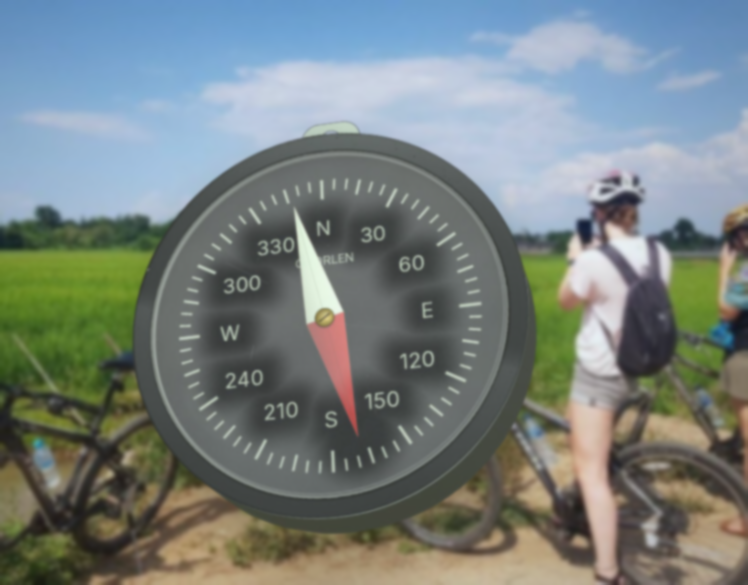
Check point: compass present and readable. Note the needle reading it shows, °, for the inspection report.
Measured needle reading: 167.5 °
